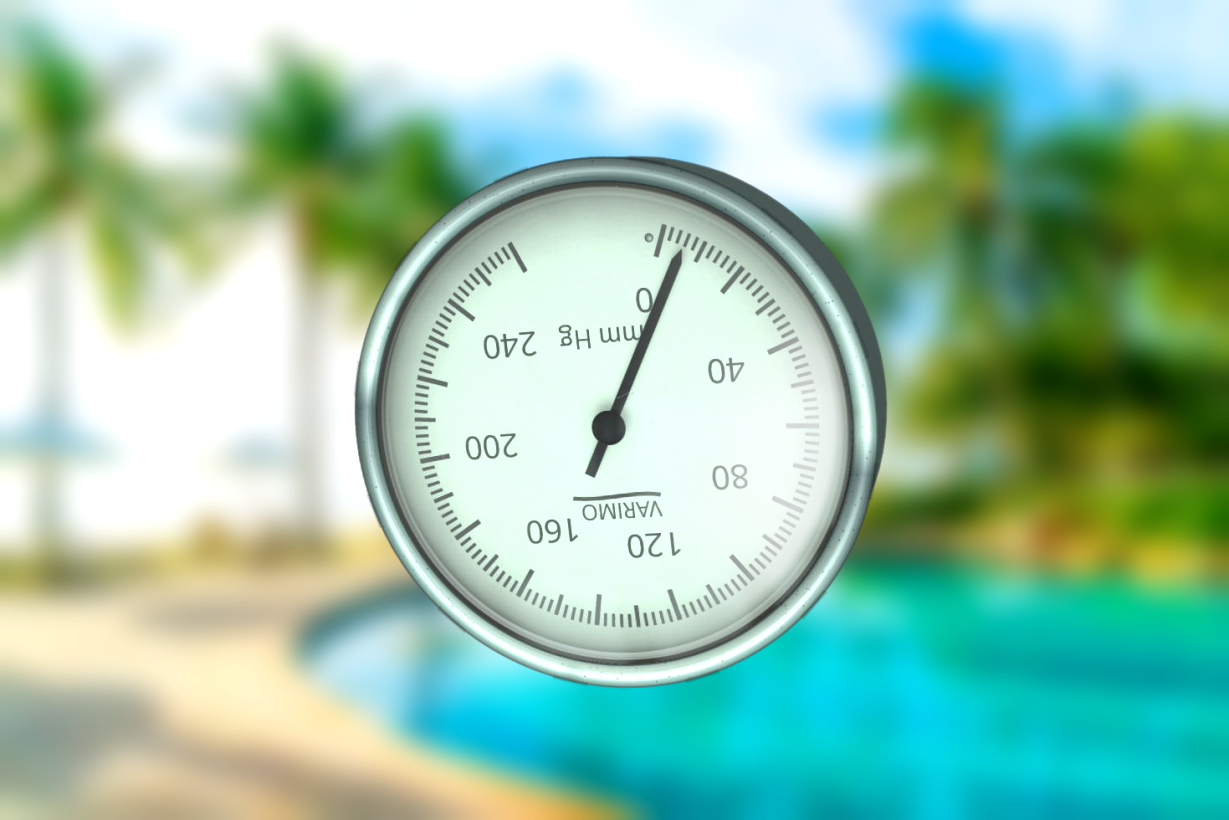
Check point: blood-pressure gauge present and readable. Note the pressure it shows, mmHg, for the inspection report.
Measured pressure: 6 mmHg
